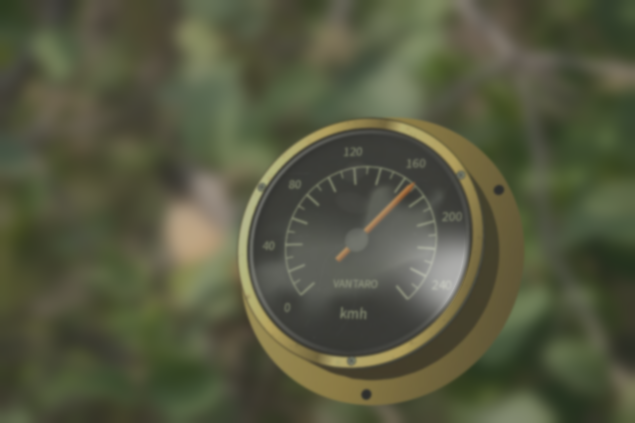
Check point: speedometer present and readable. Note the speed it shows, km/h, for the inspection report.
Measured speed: 170 km/h
